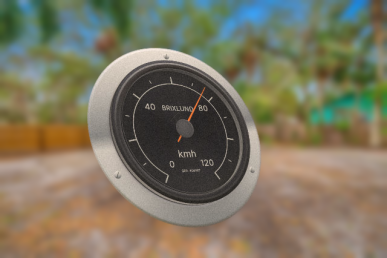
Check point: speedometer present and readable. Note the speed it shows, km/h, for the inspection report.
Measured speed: 75 km/h
